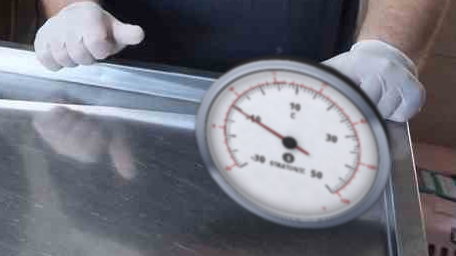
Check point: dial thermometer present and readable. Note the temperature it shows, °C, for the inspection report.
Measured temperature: -10 °C
